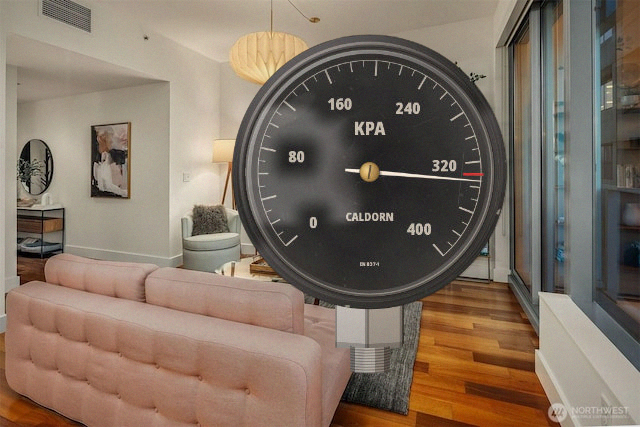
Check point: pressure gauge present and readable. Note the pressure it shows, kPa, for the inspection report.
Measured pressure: 335 kPa
